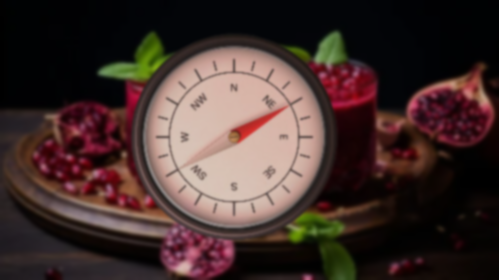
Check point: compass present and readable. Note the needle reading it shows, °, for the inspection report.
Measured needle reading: 60 °
